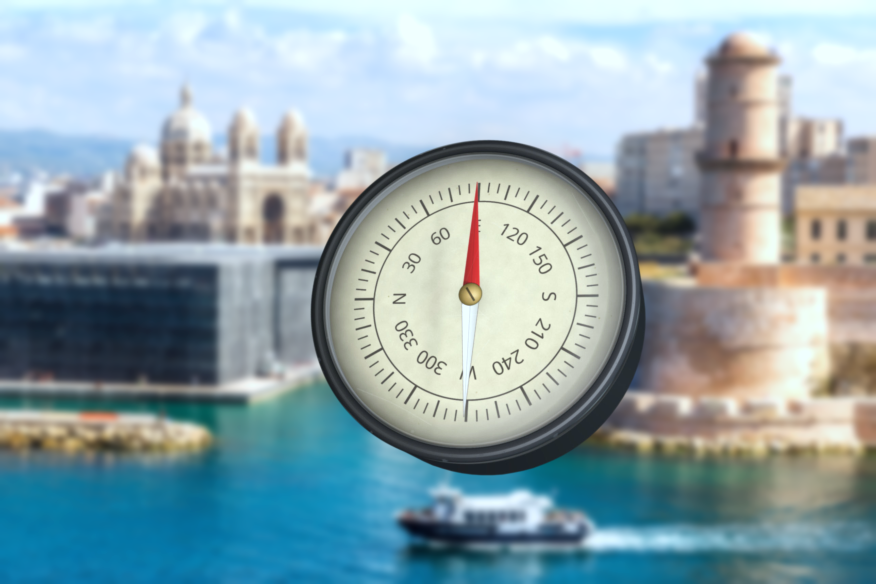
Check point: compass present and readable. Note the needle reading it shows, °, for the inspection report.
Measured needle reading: 90 °
